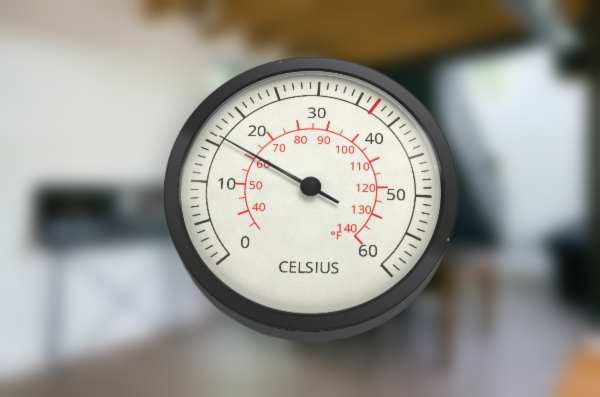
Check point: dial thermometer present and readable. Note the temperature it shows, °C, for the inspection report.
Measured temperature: 16 °C
